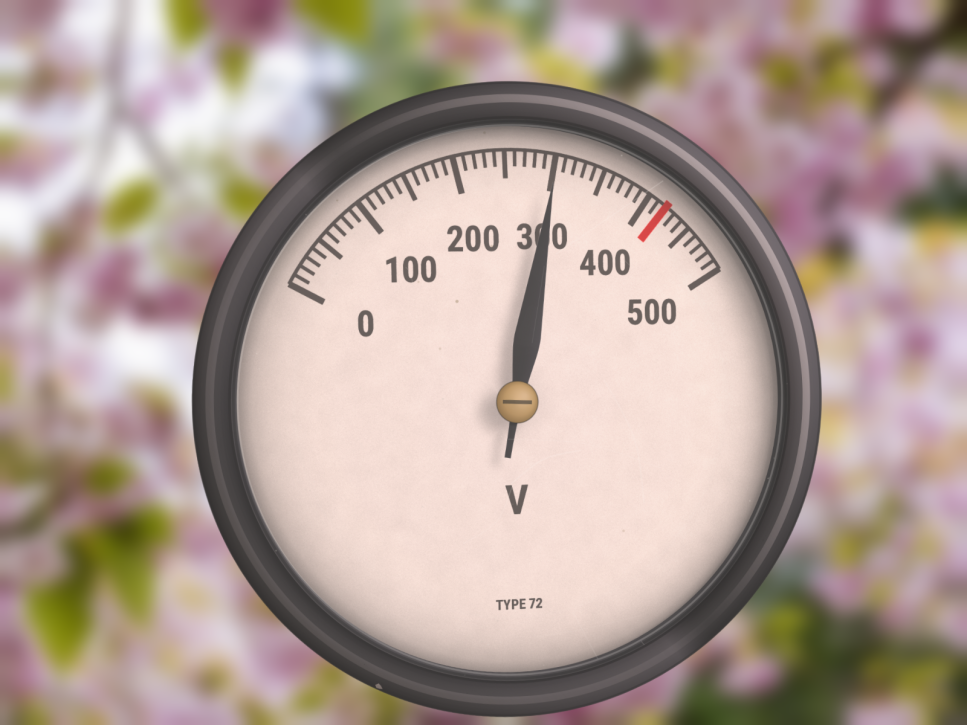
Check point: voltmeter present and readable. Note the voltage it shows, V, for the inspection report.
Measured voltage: 300 V
